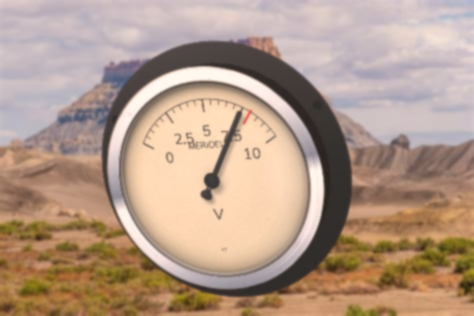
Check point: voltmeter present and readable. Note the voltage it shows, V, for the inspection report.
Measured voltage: 7.5 V
